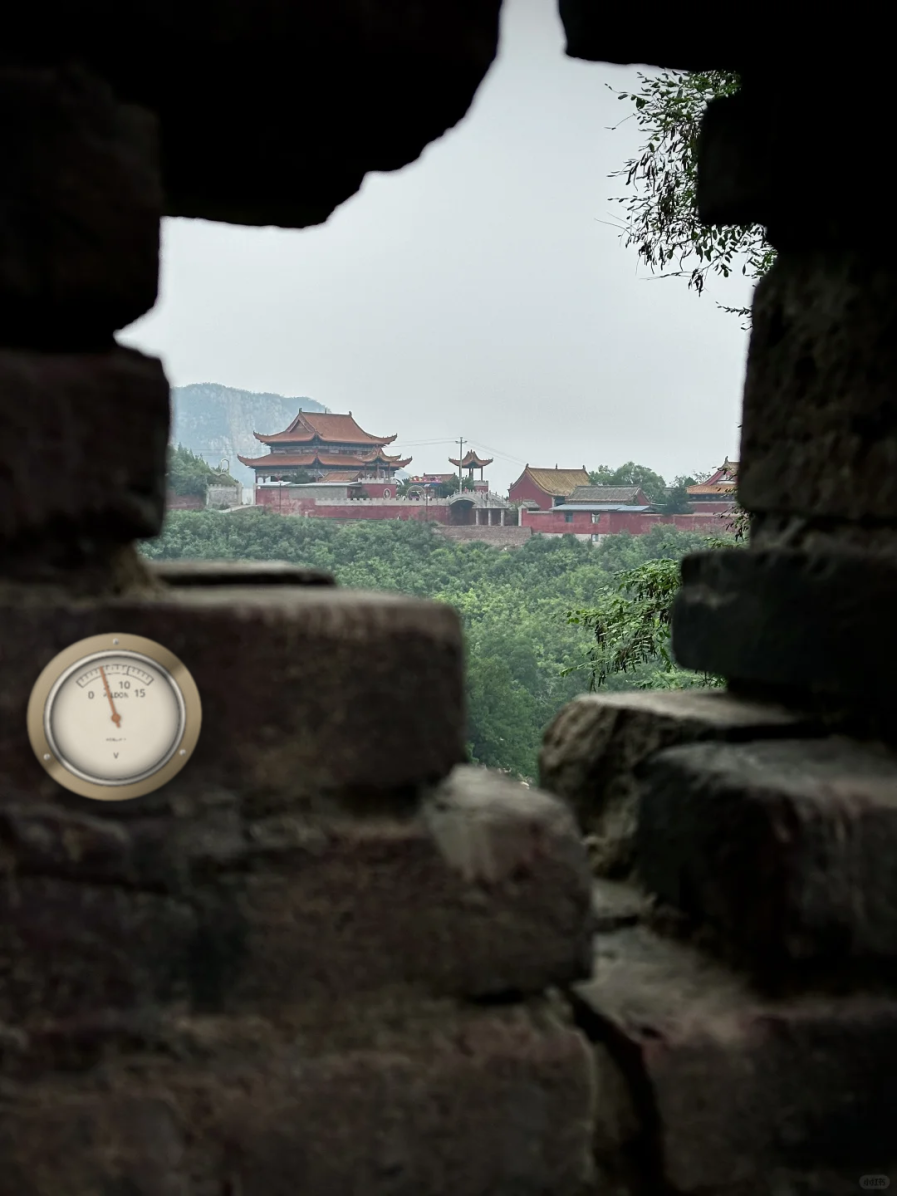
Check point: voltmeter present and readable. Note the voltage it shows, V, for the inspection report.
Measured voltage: 5 V
